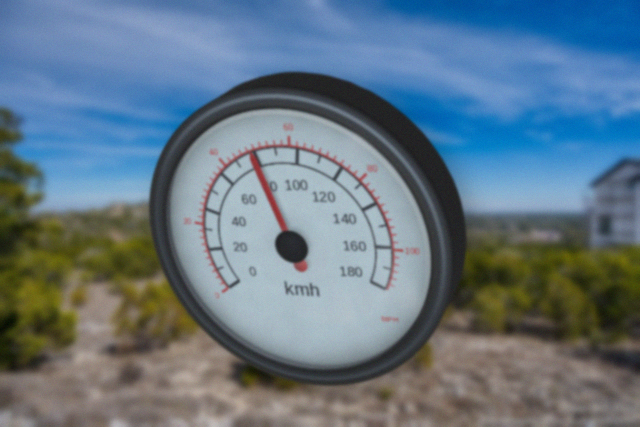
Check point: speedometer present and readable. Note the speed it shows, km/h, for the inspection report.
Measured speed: 80 km/h
